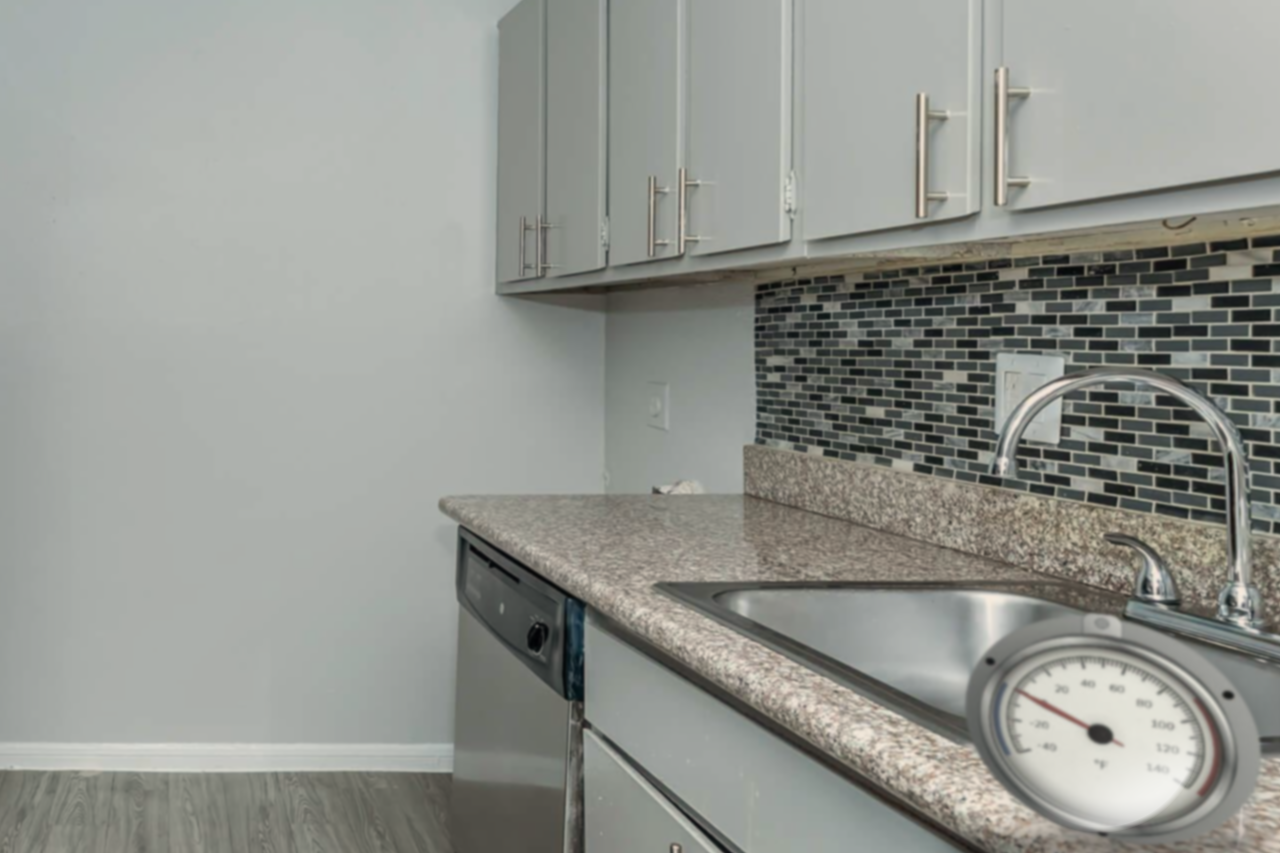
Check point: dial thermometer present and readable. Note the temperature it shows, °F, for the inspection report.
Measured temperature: 0 °F
